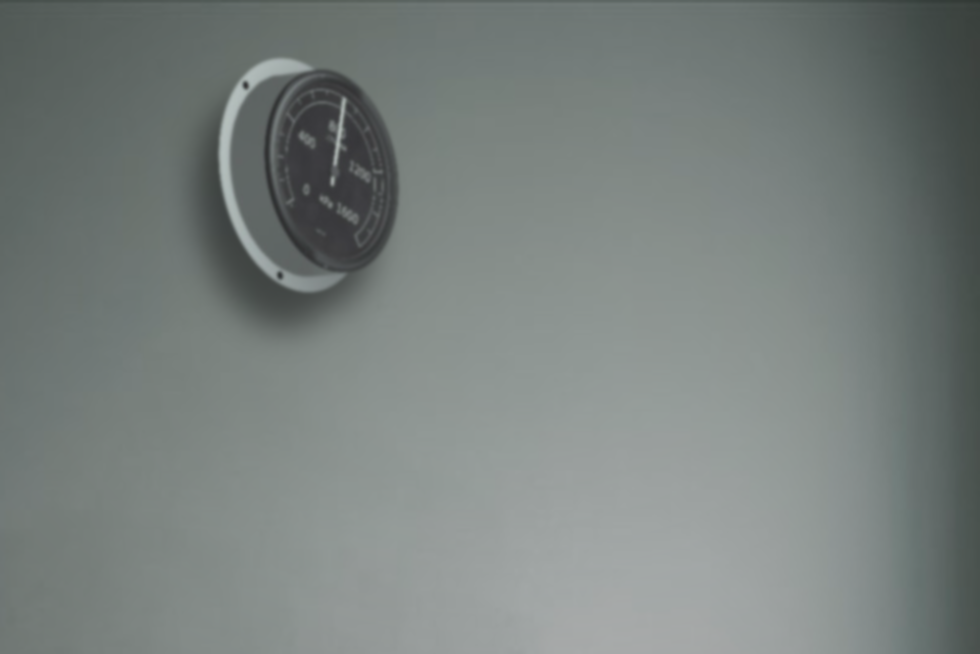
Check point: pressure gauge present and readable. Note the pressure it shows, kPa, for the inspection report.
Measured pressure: 800 kPa
